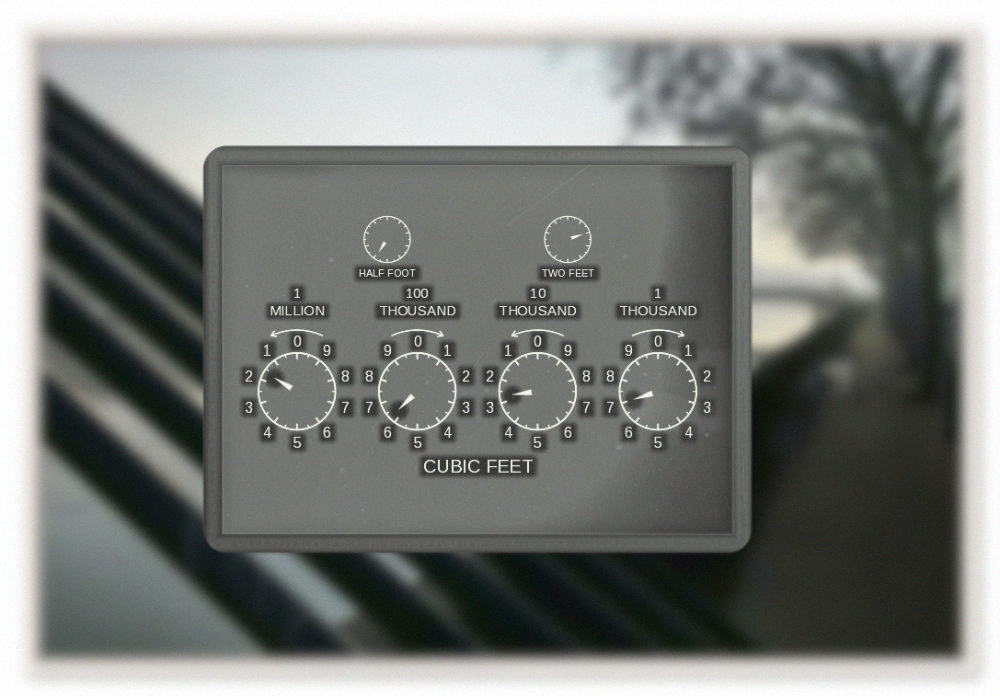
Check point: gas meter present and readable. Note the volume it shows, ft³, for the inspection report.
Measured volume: 162700 ft³
